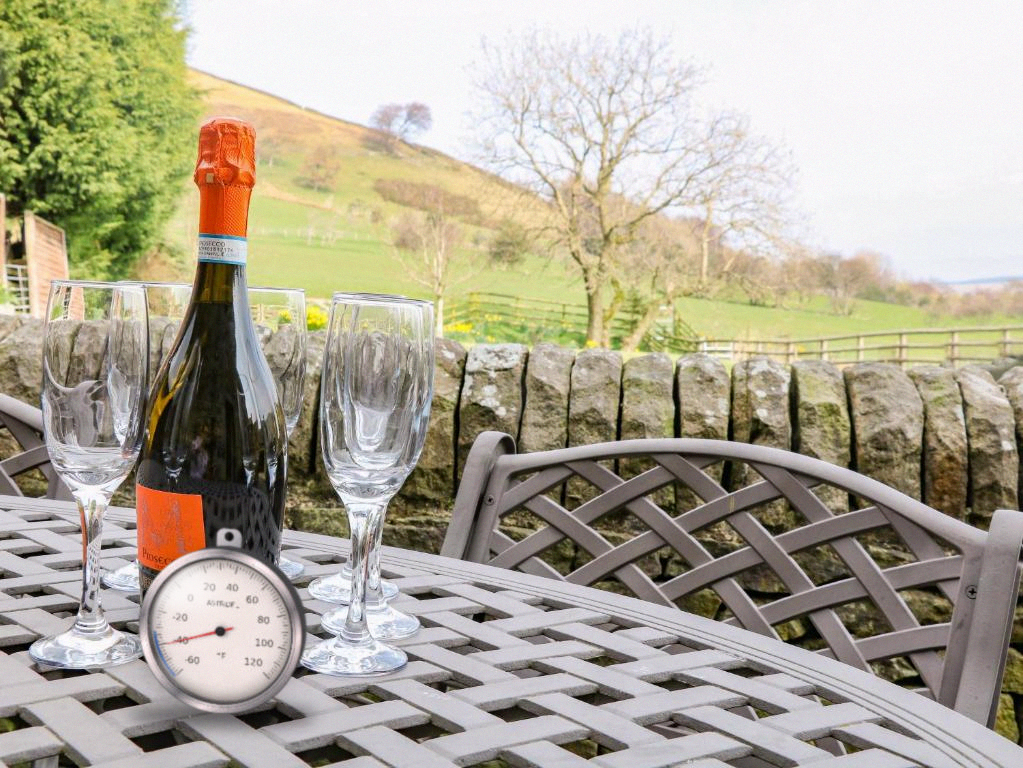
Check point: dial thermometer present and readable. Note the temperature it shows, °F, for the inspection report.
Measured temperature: -40 °F
